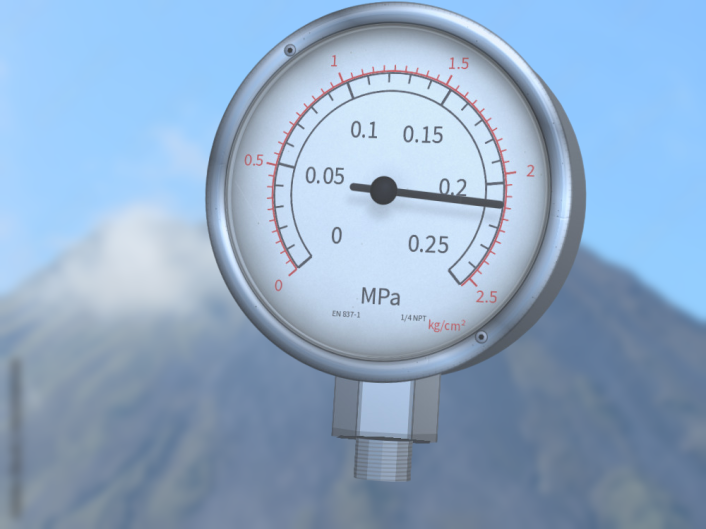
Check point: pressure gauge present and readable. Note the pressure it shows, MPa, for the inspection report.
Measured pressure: 0.21 MPa
